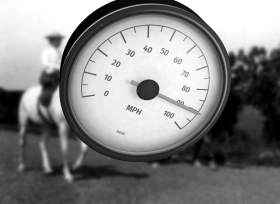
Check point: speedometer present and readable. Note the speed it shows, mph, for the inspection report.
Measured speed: 90 mph
